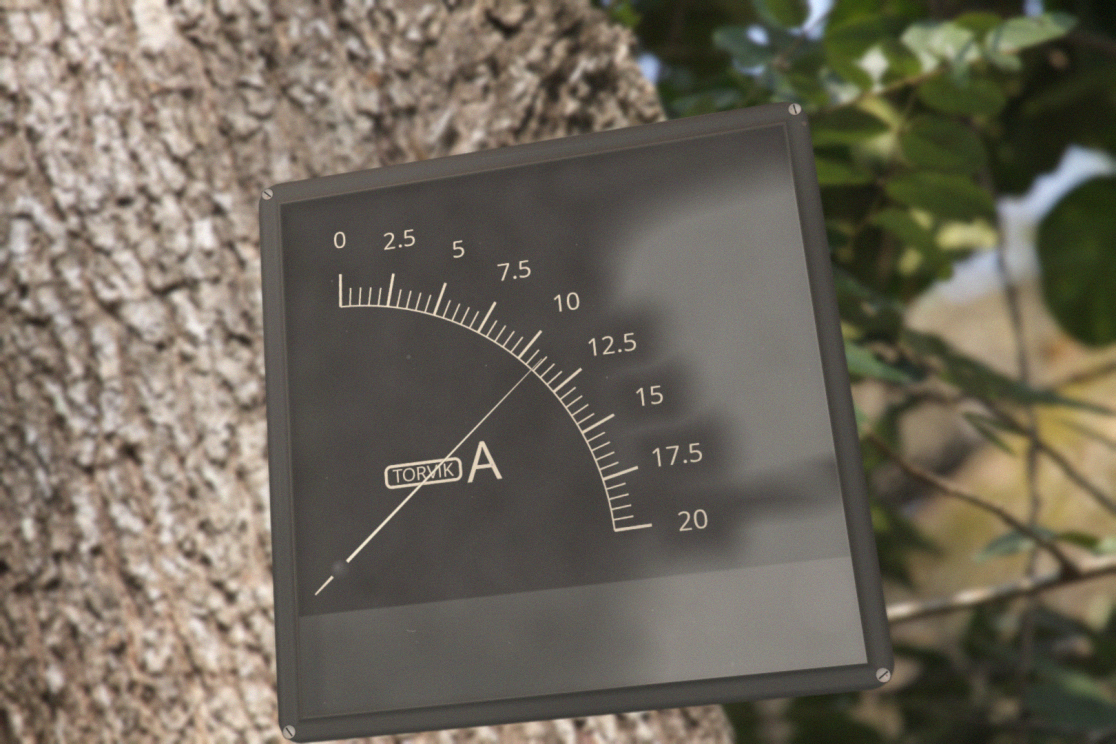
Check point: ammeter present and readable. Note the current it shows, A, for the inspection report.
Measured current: 11 A
